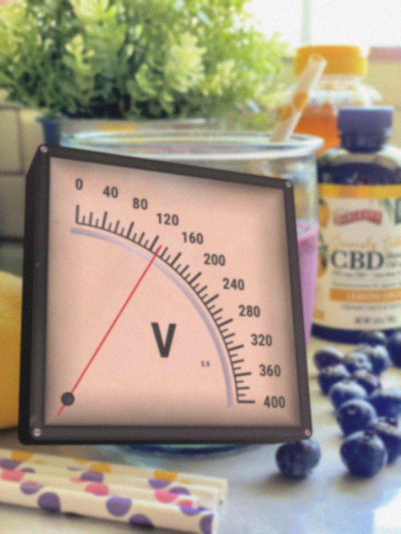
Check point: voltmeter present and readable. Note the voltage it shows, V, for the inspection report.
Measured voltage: 130 V
